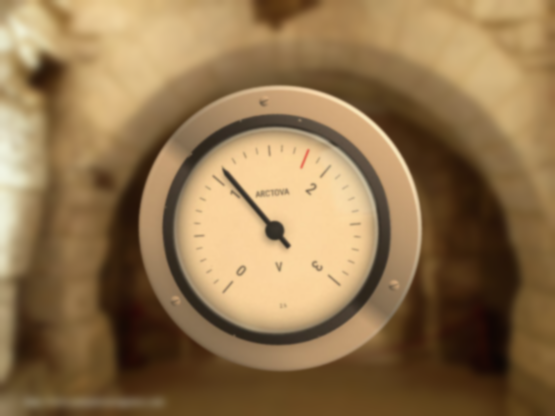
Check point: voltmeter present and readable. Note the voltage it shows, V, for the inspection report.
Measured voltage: 1.1 V
